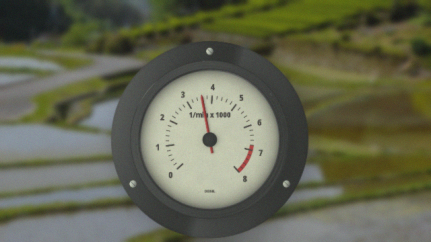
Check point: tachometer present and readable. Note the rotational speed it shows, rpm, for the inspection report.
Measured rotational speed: 3600 rpm
